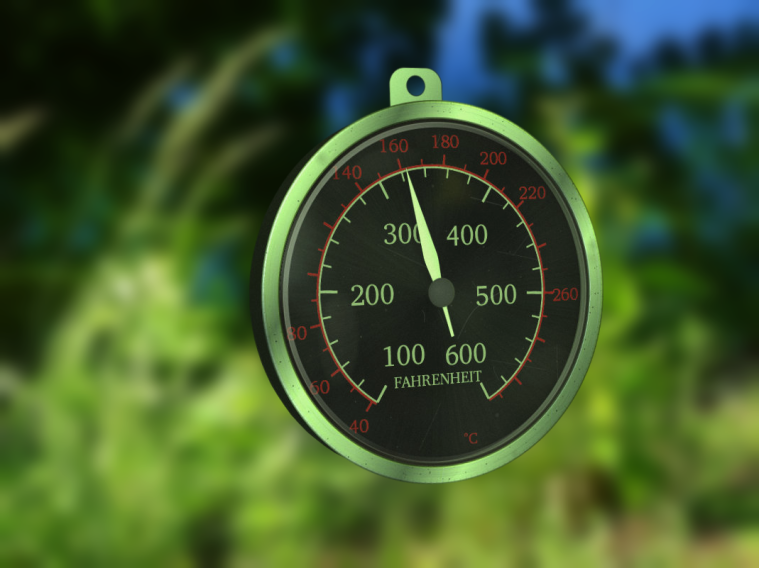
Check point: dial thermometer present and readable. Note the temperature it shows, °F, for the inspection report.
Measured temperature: 320 °F
